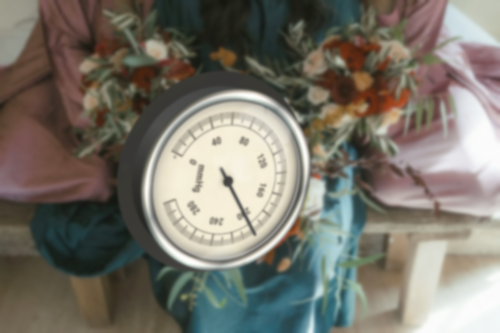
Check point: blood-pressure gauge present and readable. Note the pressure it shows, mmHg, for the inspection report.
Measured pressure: 200 mmHg
